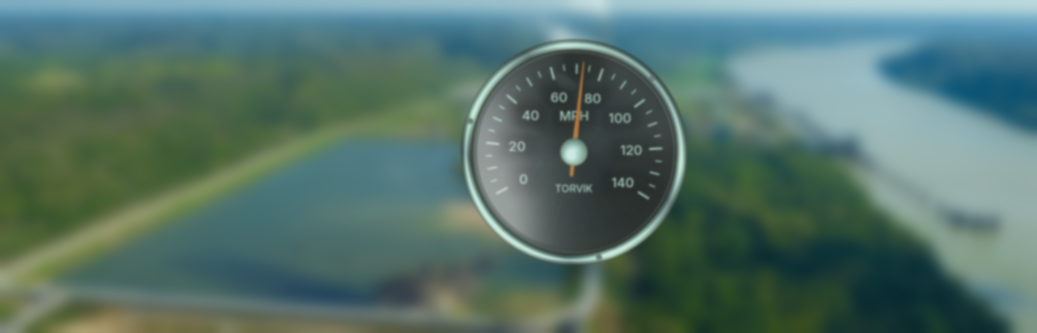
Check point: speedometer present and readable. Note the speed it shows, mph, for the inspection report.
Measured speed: 72.5 mph
